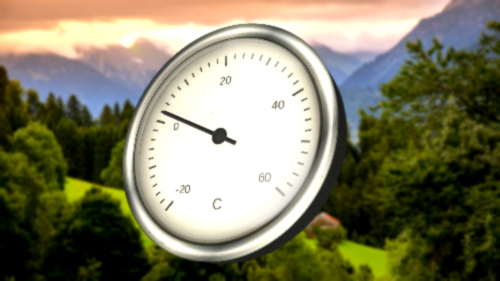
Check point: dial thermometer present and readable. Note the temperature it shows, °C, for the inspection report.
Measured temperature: 2 °C
